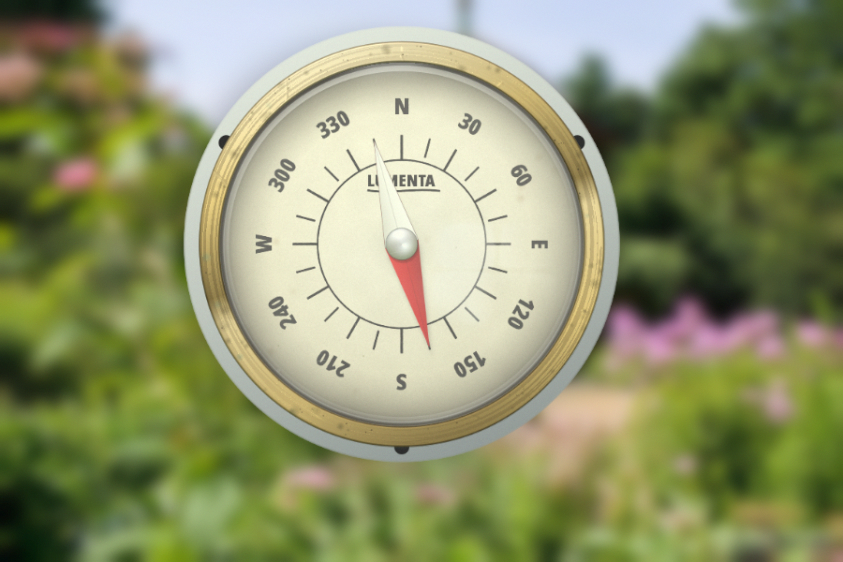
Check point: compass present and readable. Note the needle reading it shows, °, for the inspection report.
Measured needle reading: 165 °
